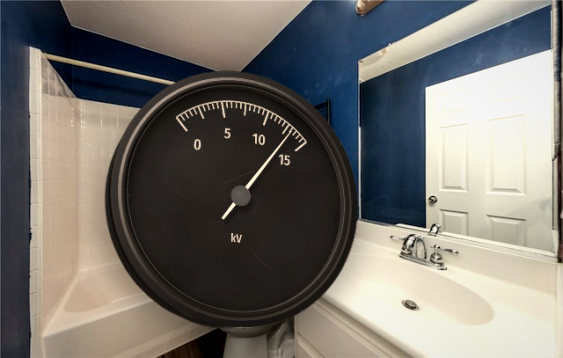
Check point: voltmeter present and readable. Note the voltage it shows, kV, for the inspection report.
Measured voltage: 13 kV
